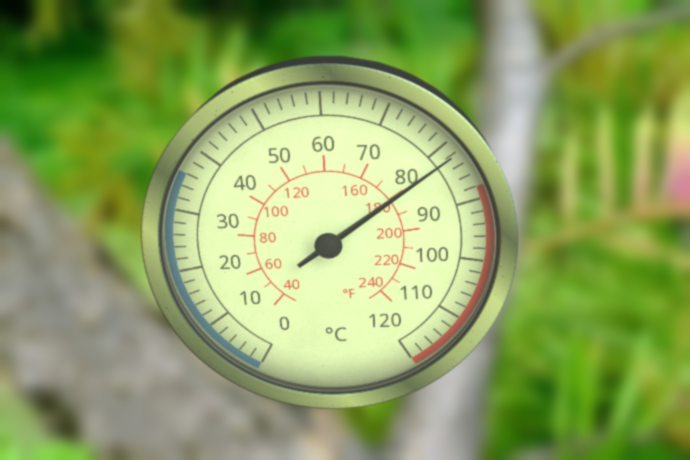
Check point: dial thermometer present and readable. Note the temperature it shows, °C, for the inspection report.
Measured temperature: 82 °C
